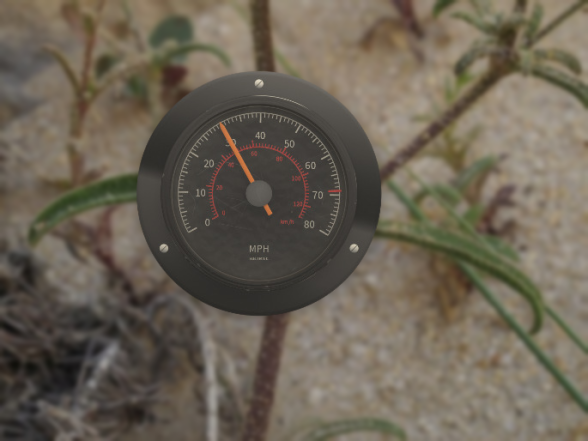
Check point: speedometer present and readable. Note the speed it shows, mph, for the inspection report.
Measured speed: 30 mph
